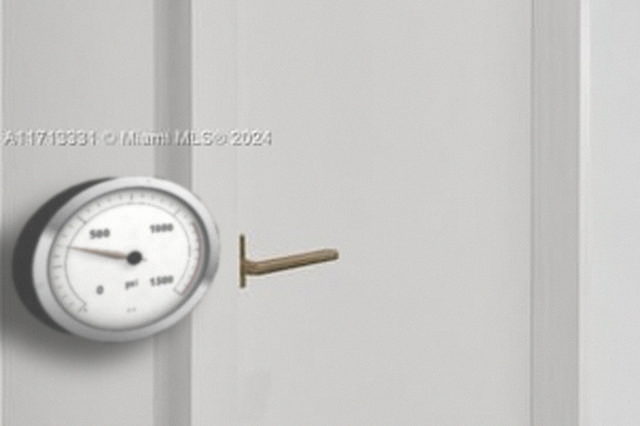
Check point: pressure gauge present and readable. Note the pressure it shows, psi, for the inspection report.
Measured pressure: 350 psi
